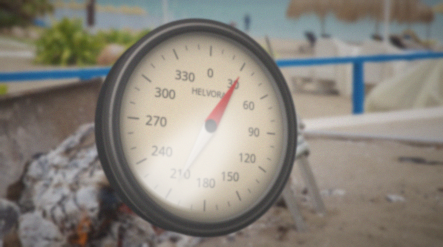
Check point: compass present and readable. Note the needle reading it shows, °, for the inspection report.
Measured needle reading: 30 °
